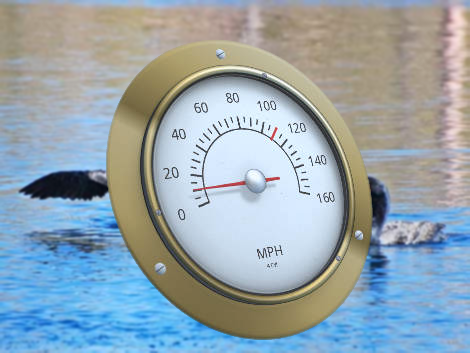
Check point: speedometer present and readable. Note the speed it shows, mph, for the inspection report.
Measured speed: 10 mph
